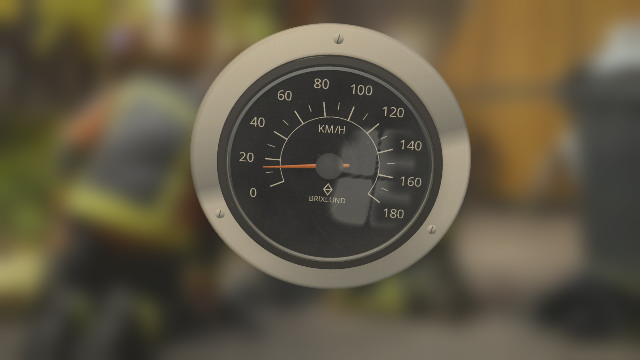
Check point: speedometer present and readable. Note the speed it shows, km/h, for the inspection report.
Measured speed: 15 km/h
